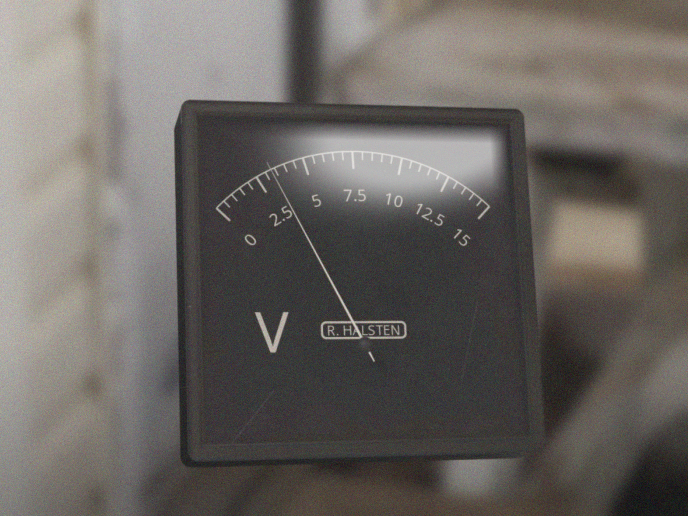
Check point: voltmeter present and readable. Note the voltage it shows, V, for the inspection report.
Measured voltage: 3.25 V
